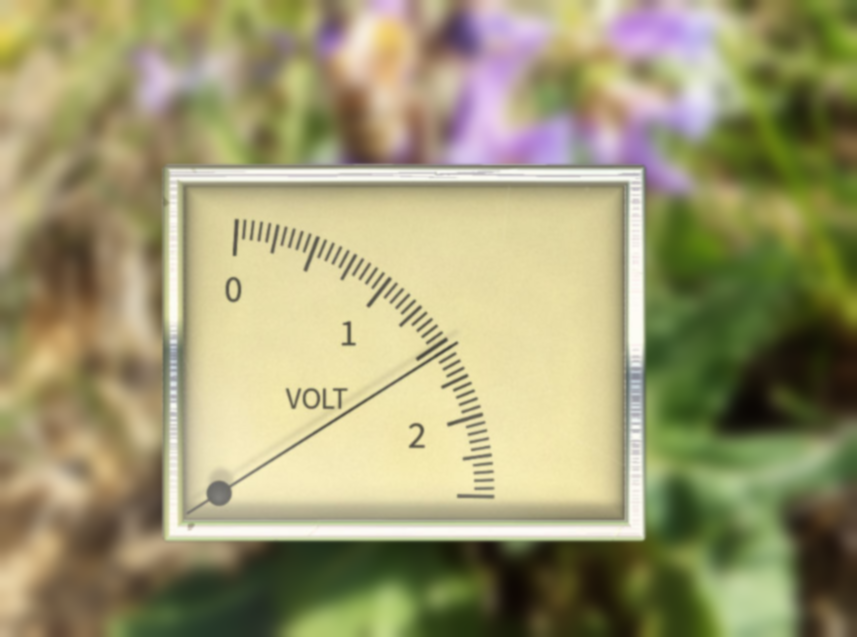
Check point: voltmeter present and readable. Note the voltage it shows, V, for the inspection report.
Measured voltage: 1.55 V
